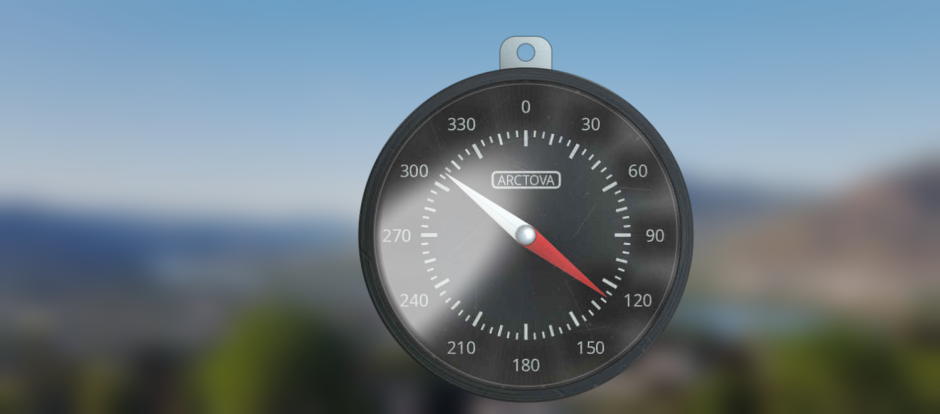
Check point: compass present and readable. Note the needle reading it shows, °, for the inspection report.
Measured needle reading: 127.5 °
